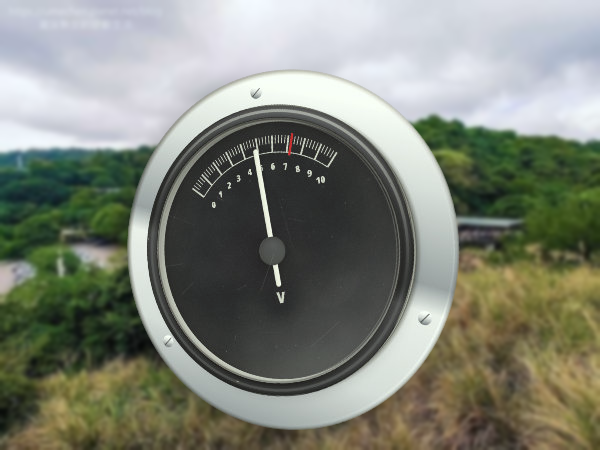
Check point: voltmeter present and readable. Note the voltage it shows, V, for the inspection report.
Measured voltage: 5 V
